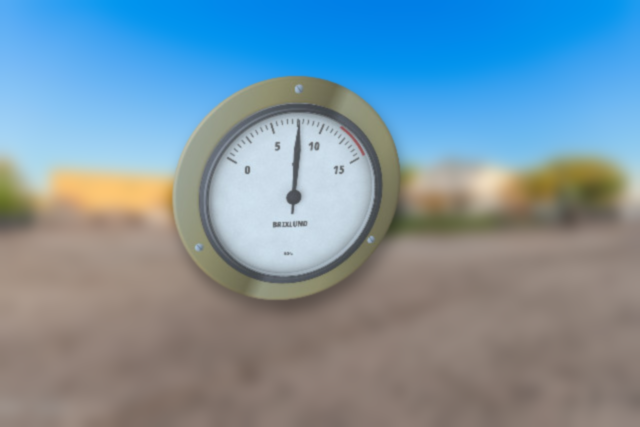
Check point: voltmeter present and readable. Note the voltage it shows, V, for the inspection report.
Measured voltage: 7.5 V
